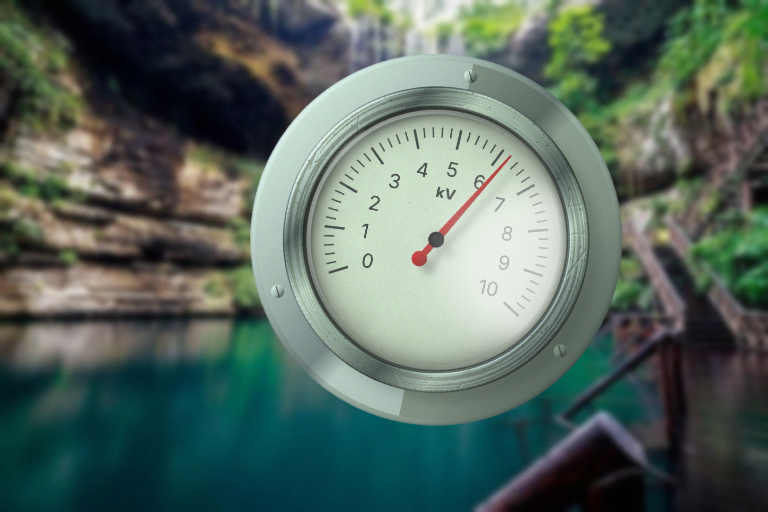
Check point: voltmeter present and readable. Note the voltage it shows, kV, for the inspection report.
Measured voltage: 6.2 kV
